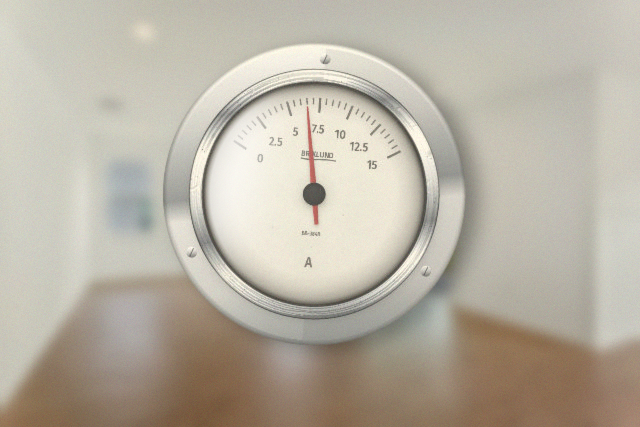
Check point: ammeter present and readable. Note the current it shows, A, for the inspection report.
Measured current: 6.5 A
